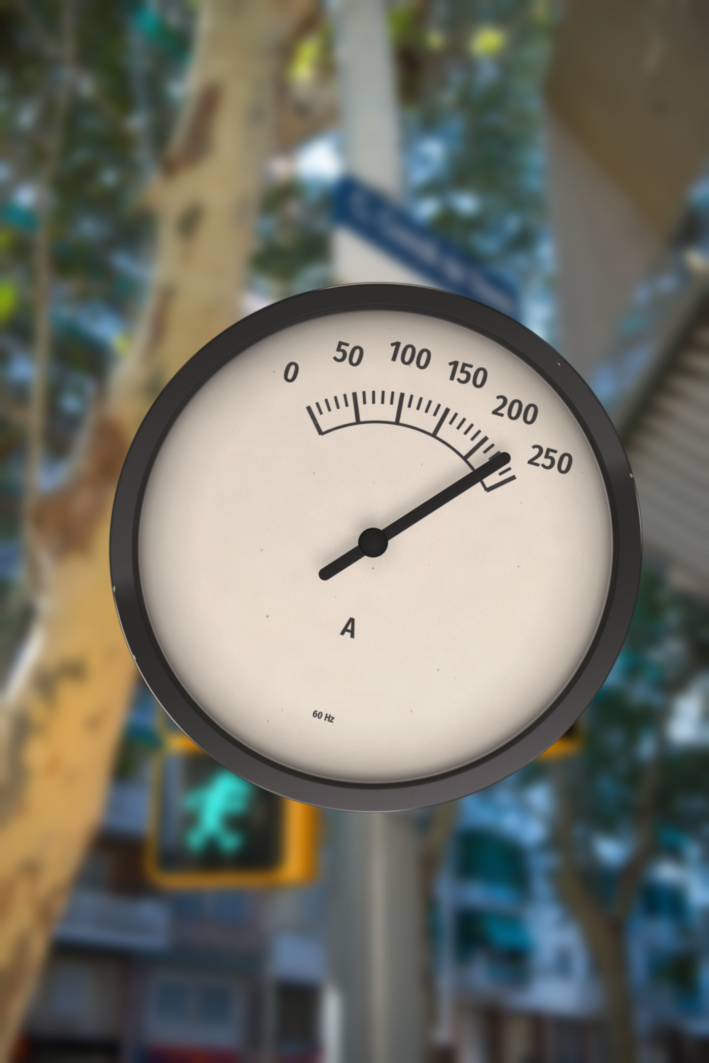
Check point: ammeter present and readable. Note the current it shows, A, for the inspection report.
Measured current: 230 A
